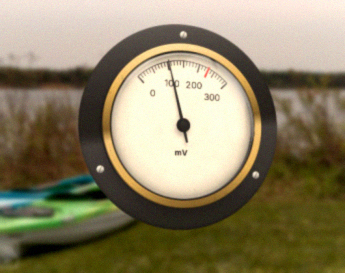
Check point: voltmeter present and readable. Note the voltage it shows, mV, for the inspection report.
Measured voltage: 100 mV
